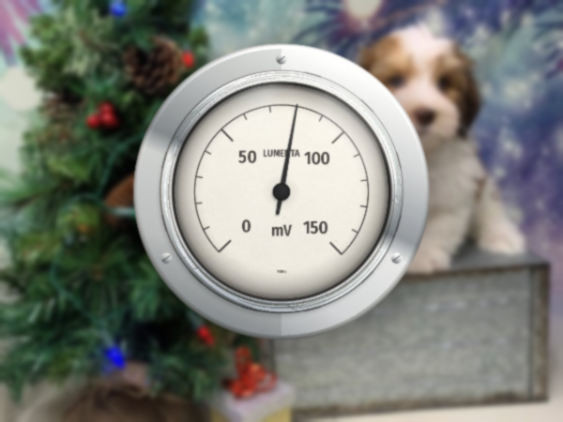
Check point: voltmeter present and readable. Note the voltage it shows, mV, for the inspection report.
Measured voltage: 80 mV
